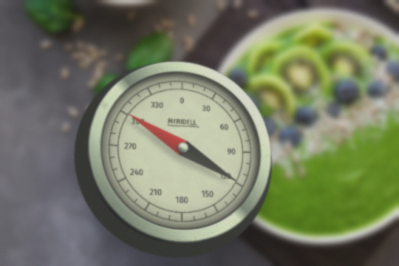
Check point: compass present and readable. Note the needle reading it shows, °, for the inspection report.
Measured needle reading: 300 °
